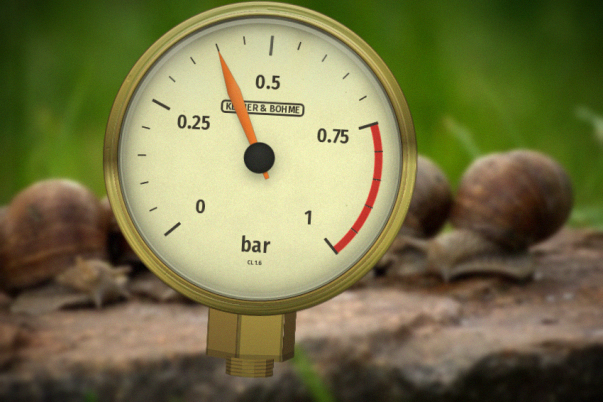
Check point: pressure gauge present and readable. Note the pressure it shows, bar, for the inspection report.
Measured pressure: 0.4 bar
